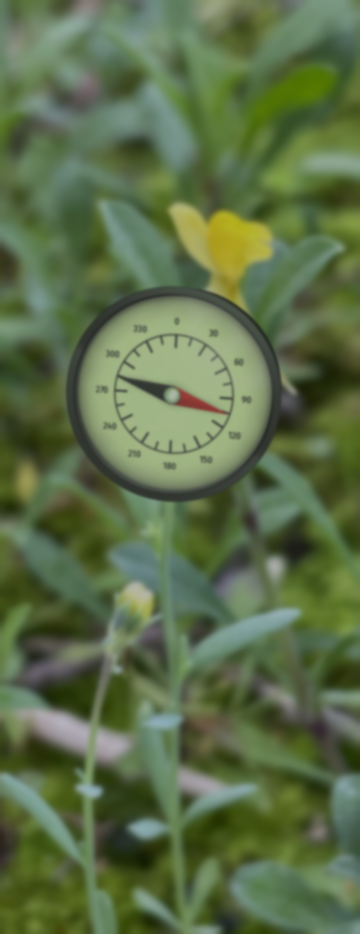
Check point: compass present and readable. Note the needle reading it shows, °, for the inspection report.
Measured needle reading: 105 °
